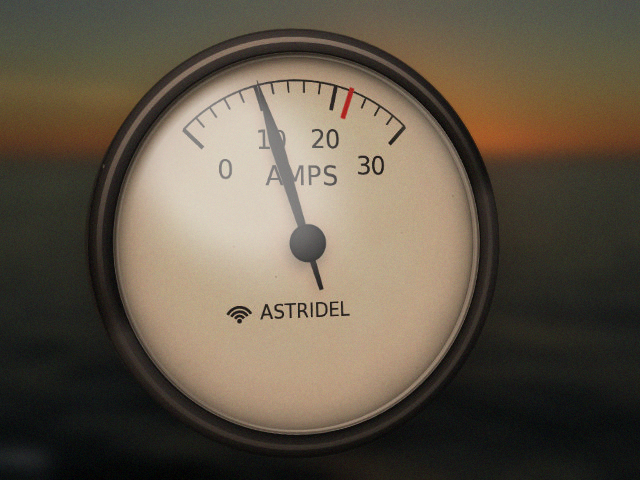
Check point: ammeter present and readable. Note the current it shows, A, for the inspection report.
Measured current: 10 A
